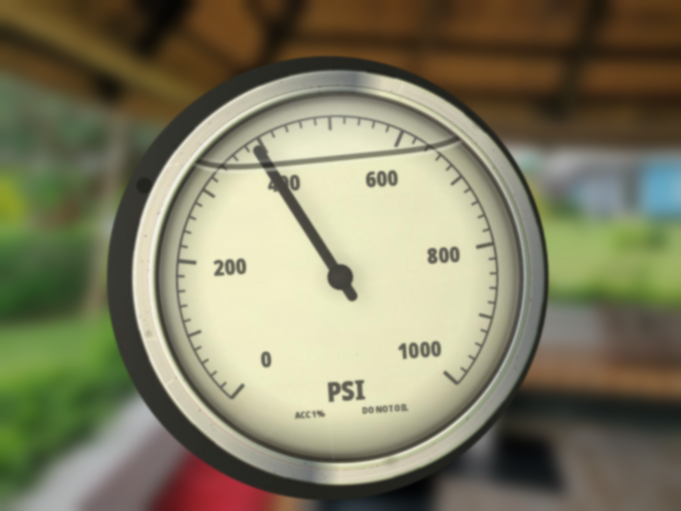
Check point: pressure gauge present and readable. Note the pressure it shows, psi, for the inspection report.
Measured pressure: 390 psi
